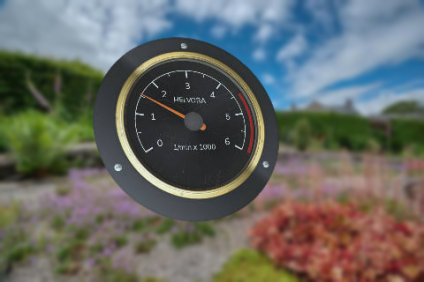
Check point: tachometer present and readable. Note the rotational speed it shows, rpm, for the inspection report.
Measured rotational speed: 1500 rpm
